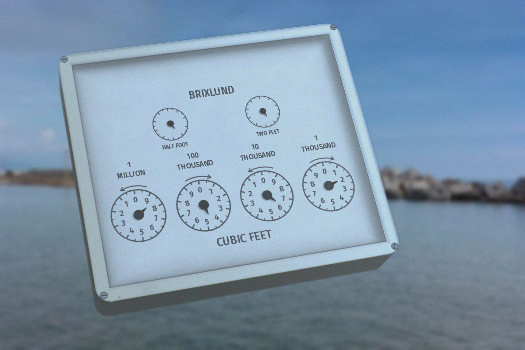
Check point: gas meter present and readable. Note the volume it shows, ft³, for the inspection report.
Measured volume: 846200 ft³
